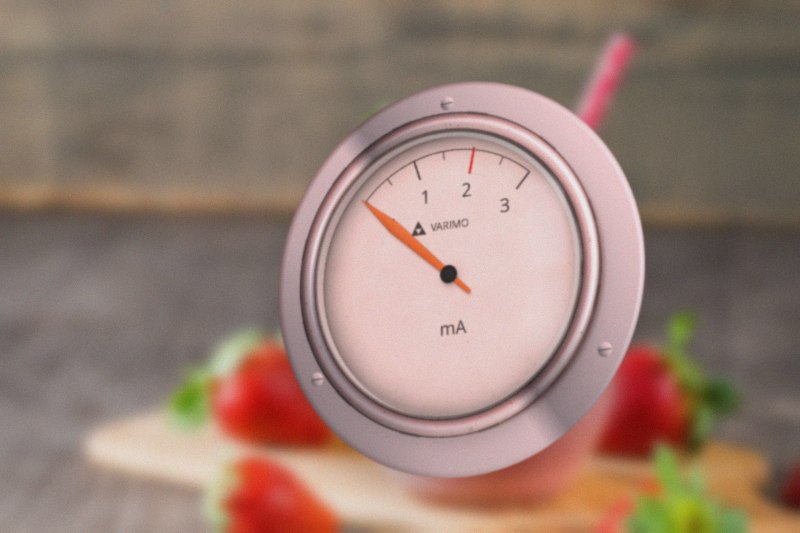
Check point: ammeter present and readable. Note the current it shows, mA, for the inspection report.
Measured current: 0 mA
